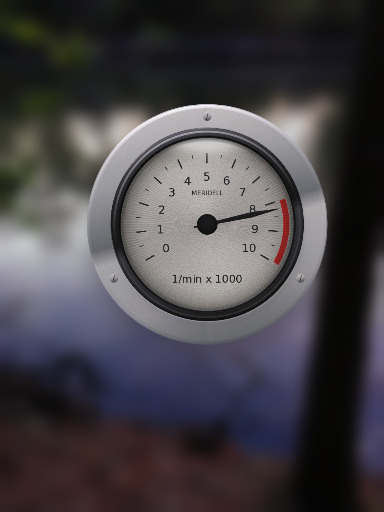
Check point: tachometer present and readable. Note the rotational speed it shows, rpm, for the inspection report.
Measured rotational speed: 8250 rpm
